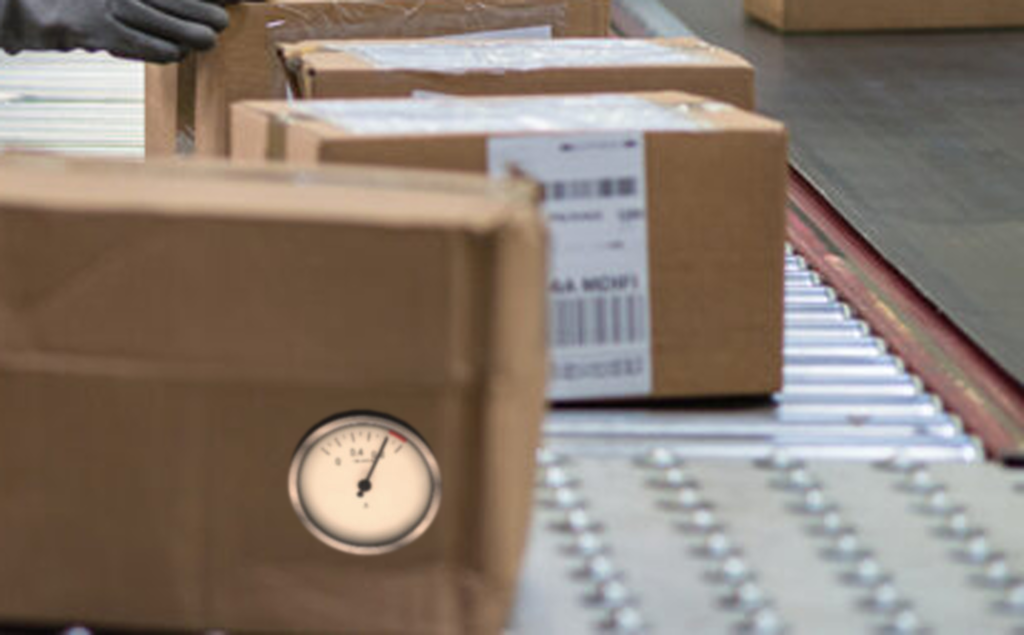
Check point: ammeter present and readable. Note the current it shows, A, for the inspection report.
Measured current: 0.8 A
